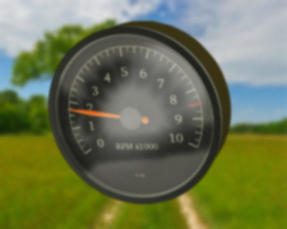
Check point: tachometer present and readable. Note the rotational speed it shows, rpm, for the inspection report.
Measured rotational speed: 1750 rpm
